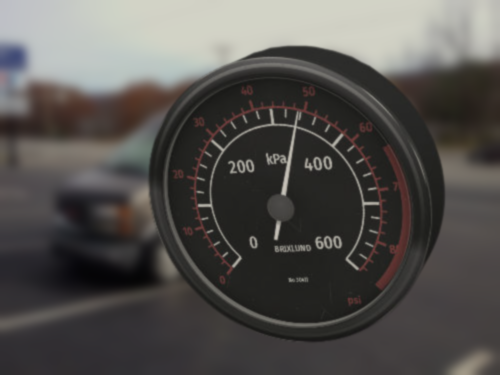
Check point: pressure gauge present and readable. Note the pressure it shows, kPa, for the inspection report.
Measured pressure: 340 kPa
